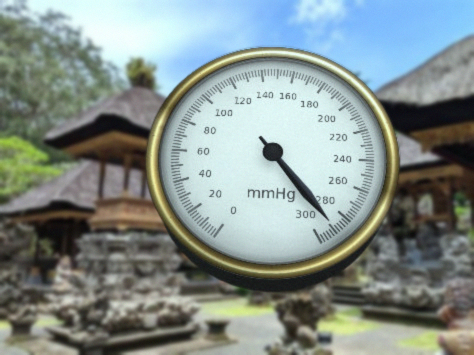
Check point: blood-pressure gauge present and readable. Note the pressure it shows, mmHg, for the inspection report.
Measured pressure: 290 mmHg
